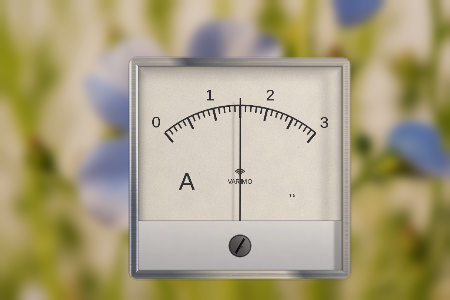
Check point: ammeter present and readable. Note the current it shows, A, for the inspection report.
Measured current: 1.5 A
